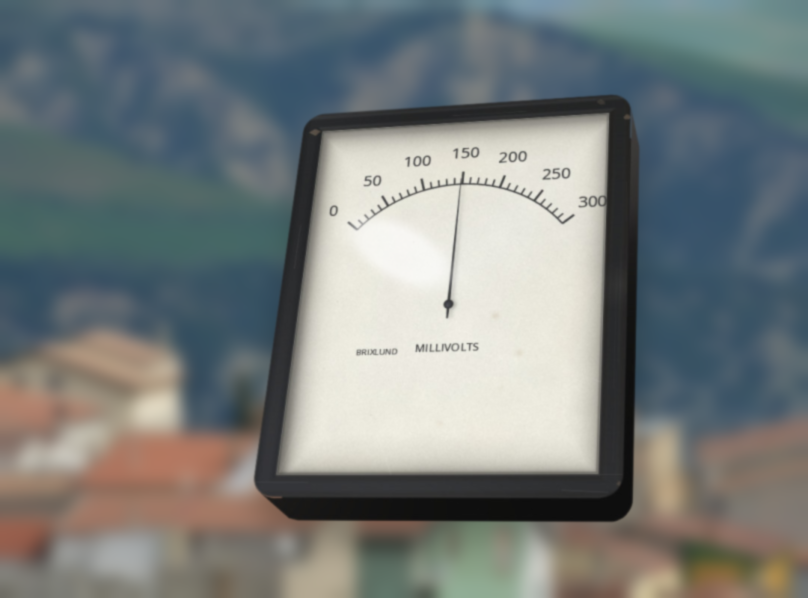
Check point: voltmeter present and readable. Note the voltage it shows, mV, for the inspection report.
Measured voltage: 150 mV
